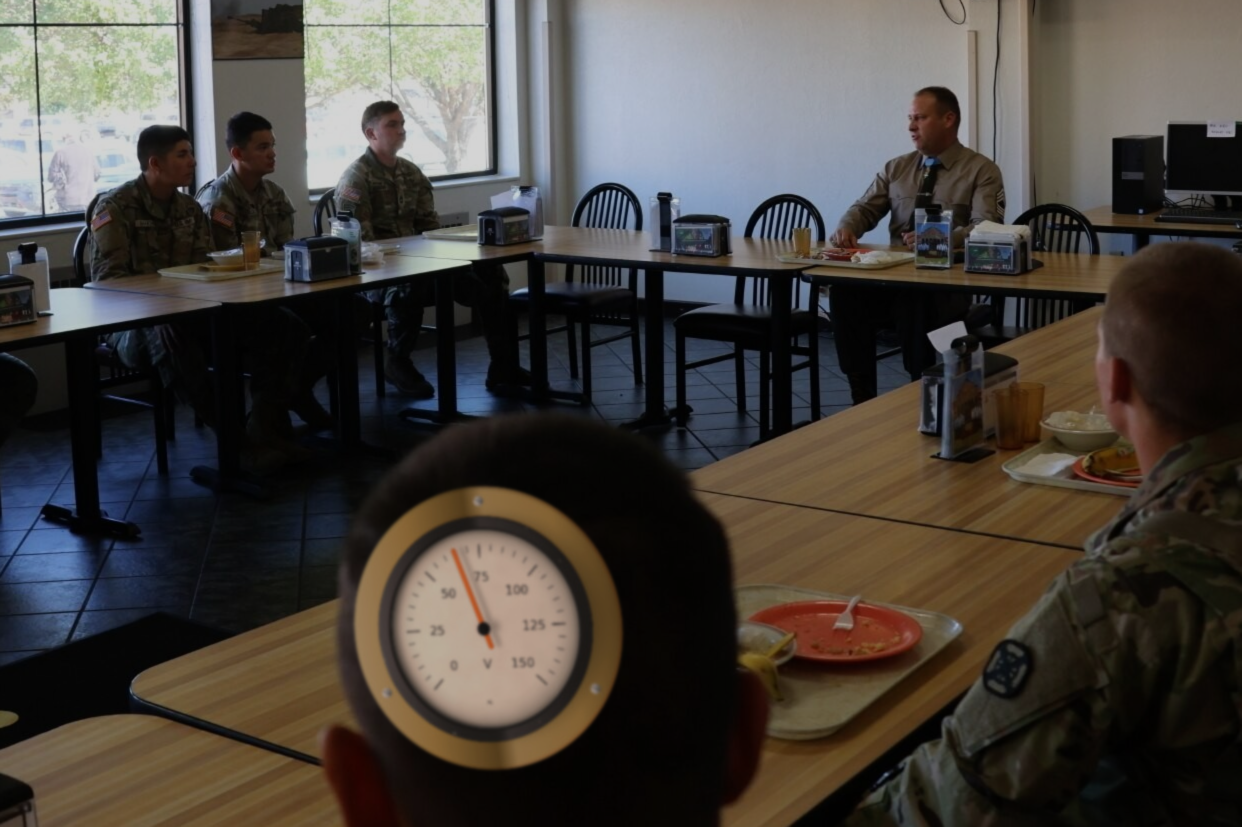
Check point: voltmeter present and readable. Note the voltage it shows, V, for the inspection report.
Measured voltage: 65 V
